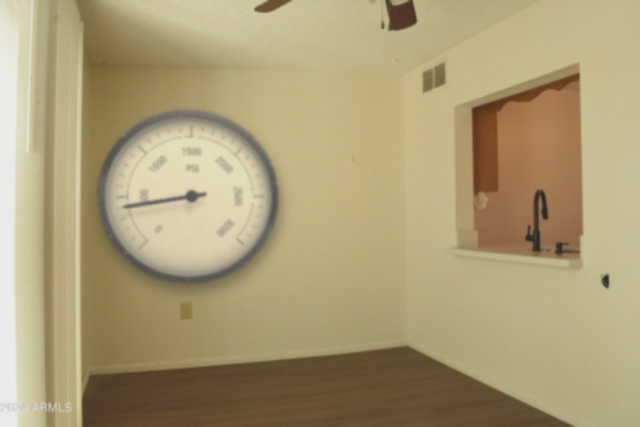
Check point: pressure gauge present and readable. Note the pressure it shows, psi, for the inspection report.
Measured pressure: 400 psi
